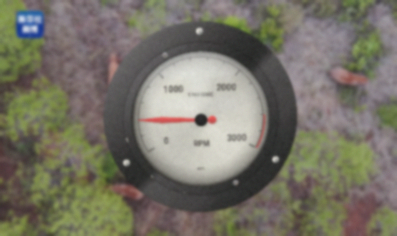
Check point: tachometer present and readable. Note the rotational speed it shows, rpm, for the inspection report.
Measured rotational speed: 400 rpm
